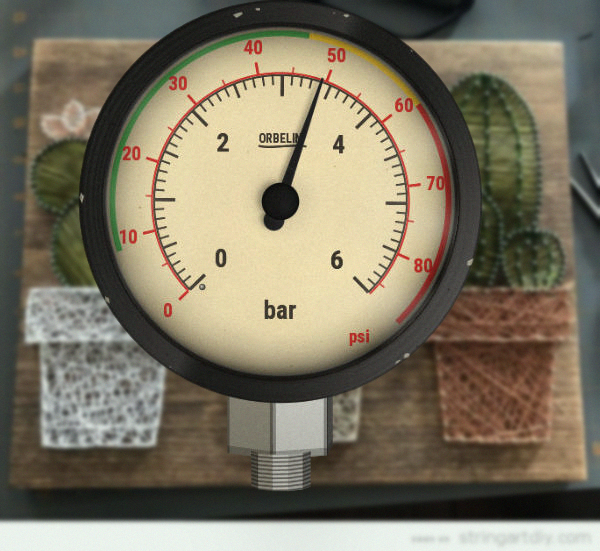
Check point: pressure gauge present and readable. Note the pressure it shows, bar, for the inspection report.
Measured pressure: 3.4 bar
